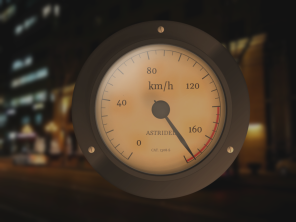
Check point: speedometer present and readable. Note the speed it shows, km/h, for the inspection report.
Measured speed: 175 km/h
